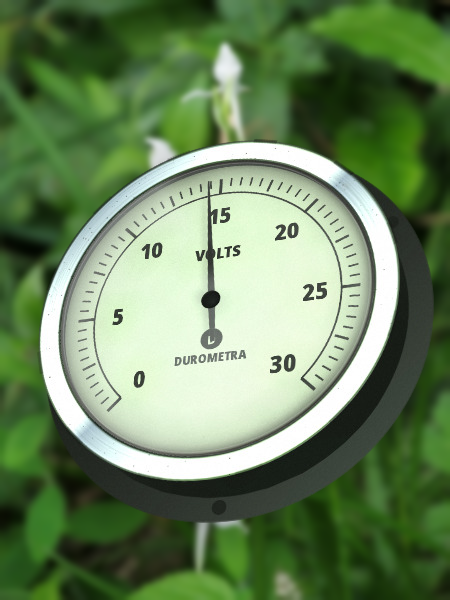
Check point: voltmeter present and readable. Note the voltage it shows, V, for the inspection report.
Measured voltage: 14.5 V
